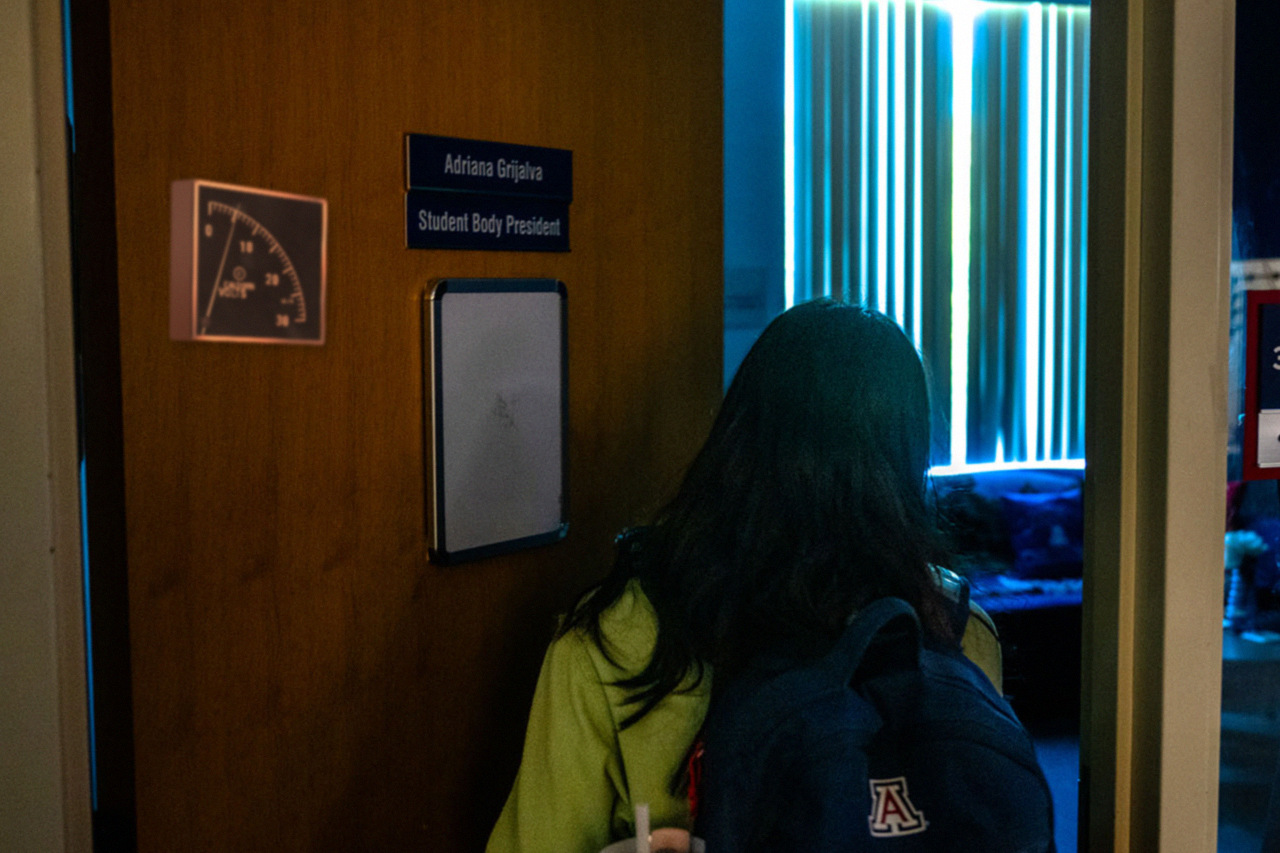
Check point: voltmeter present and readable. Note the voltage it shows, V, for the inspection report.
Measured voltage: 5 V
